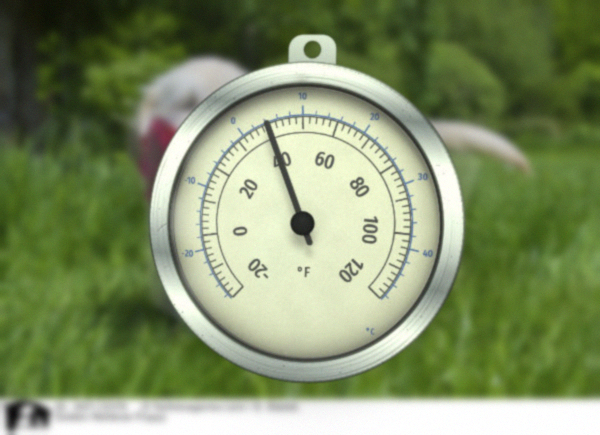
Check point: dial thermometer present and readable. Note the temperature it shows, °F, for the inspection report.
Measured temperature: 40 °F
